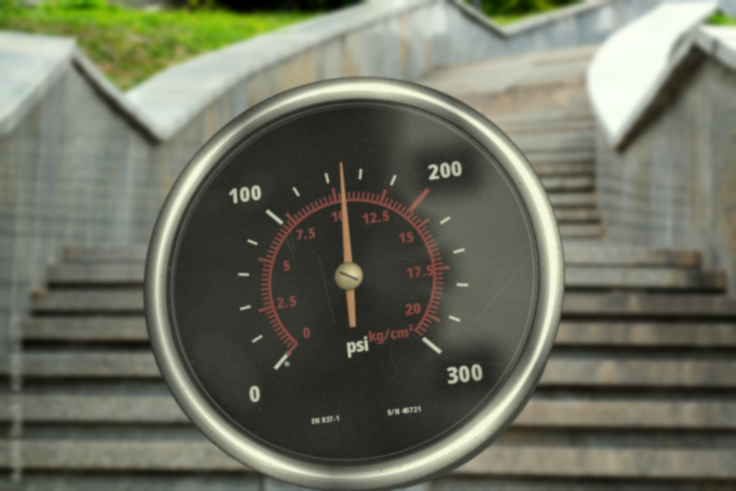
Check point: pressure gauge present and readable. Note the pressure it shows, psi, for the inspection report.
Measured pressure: 150 psi
